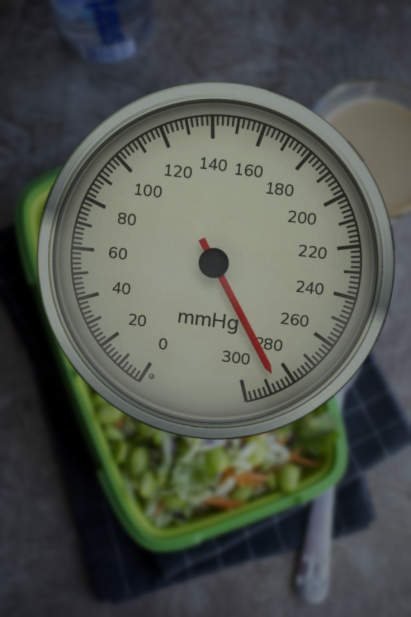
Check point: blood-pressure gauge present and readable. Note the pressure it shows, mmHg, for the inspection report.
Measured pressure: 286 mmHg
